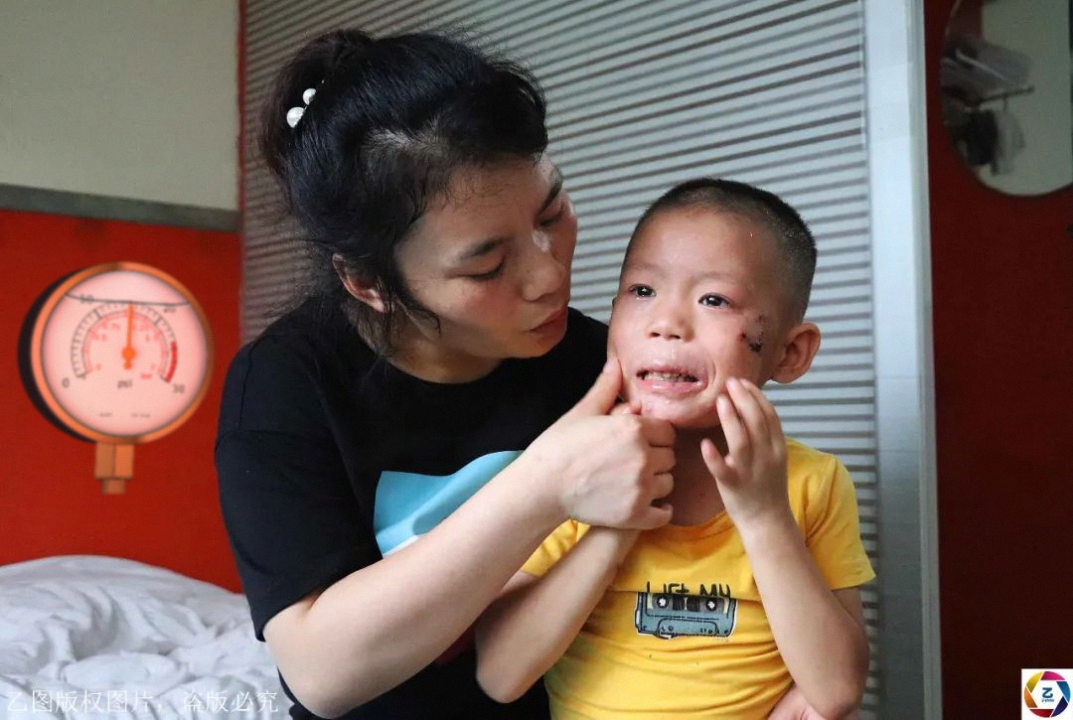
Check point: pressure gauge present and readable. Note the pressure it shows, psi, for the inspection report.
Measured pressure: 15 psi
